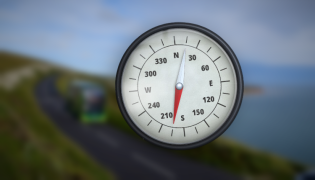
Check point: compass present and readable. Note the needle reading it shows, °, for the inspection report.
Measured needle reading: 195 °
